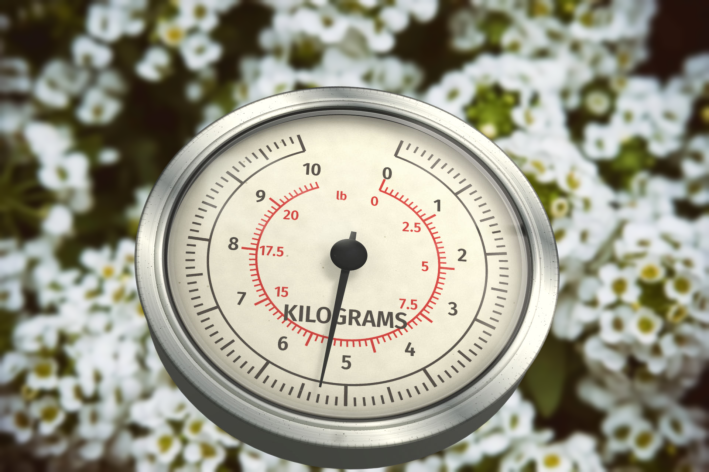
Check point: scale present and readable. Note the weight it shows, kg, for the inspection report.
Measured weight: 5.3 kg
